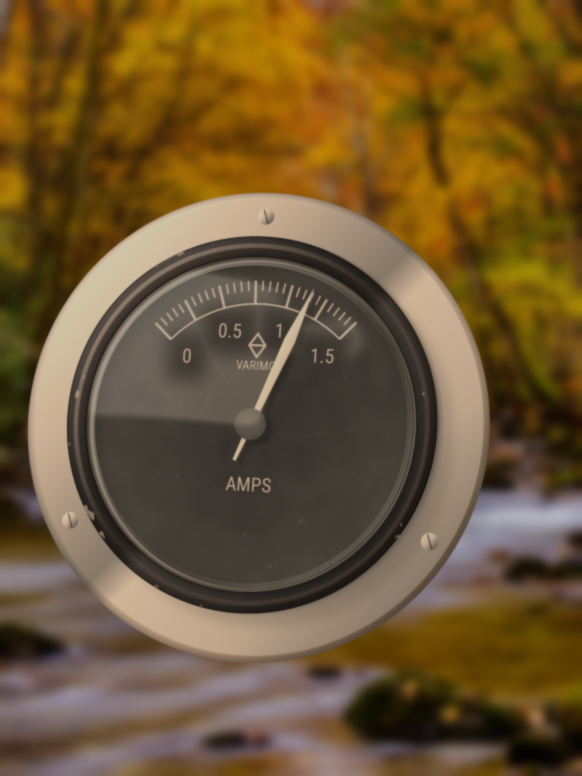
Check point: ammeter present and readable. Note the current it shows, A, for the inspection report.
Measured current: 1.15 A
